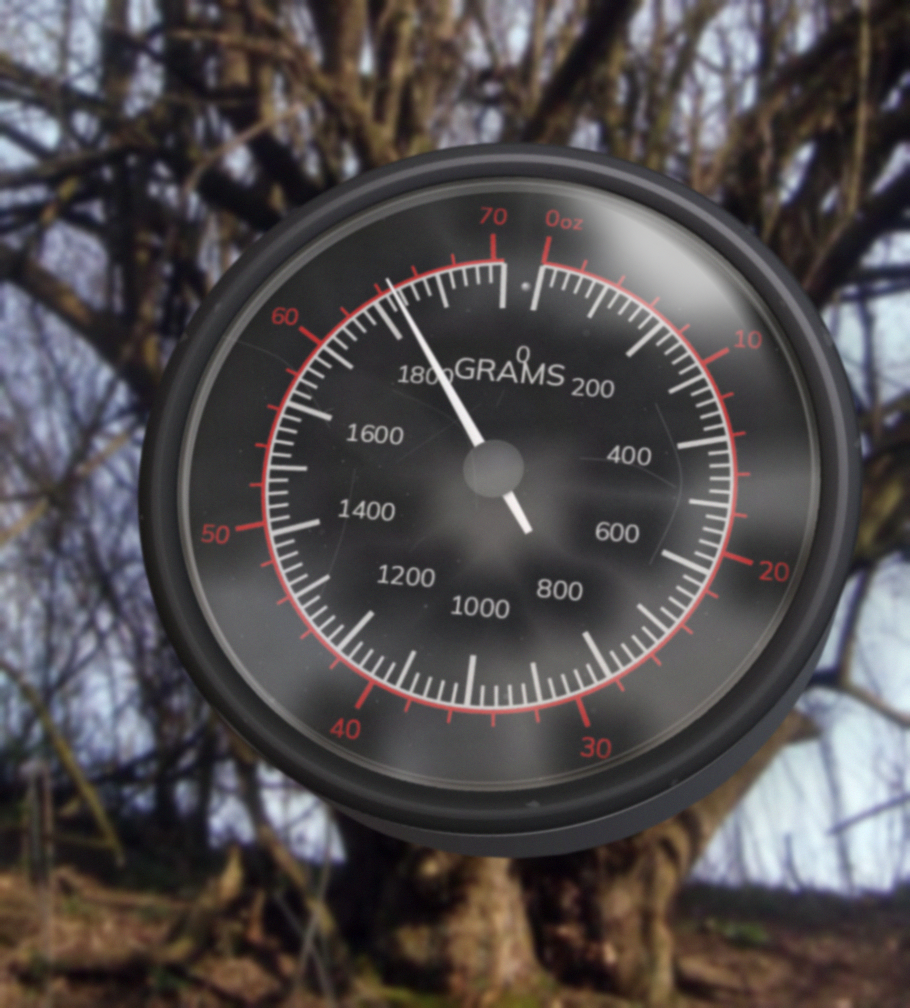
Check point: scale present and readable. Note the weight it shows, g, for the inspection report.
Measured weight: 1830 g
